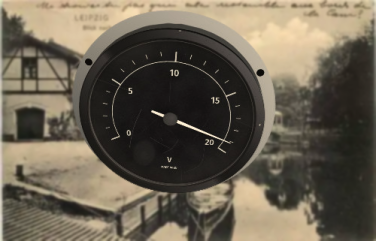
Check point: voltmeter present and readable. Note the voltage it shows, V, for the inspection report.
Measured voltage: 19 V
